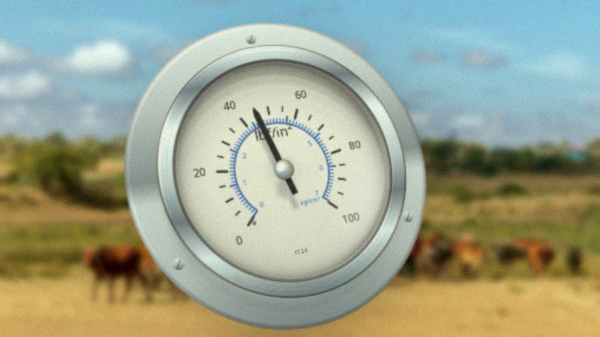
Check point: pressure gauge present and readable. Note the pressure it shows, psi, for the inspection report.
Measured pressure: 45 psi
